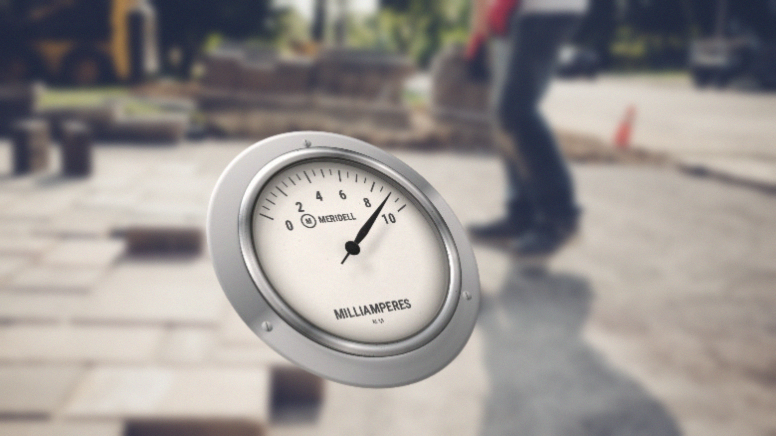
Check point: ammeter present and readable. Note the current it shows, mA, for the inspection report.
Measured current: 9 mA
